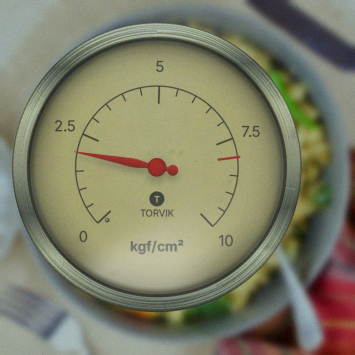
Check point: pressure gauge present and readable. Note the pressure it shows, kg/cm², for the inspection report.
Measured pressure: 2 kg/cm²
